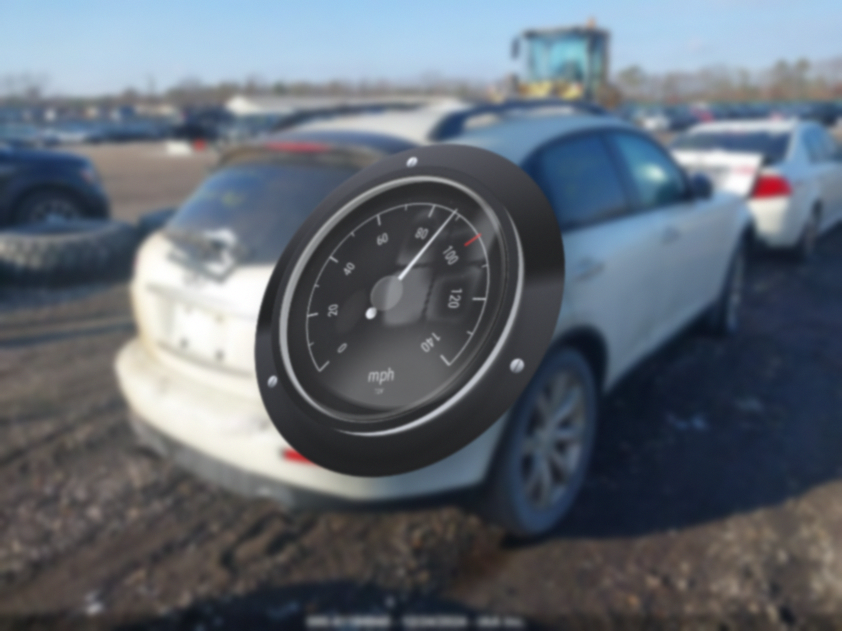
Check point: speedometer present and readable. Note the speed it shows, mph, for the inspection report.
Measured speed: 90 mph
